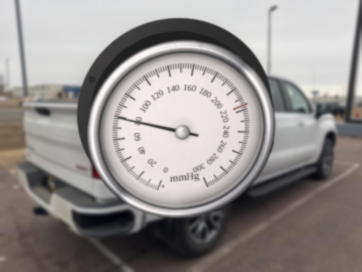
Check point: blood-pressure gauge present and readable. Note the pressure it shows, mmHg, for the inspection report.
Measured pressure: 80 mmHg
